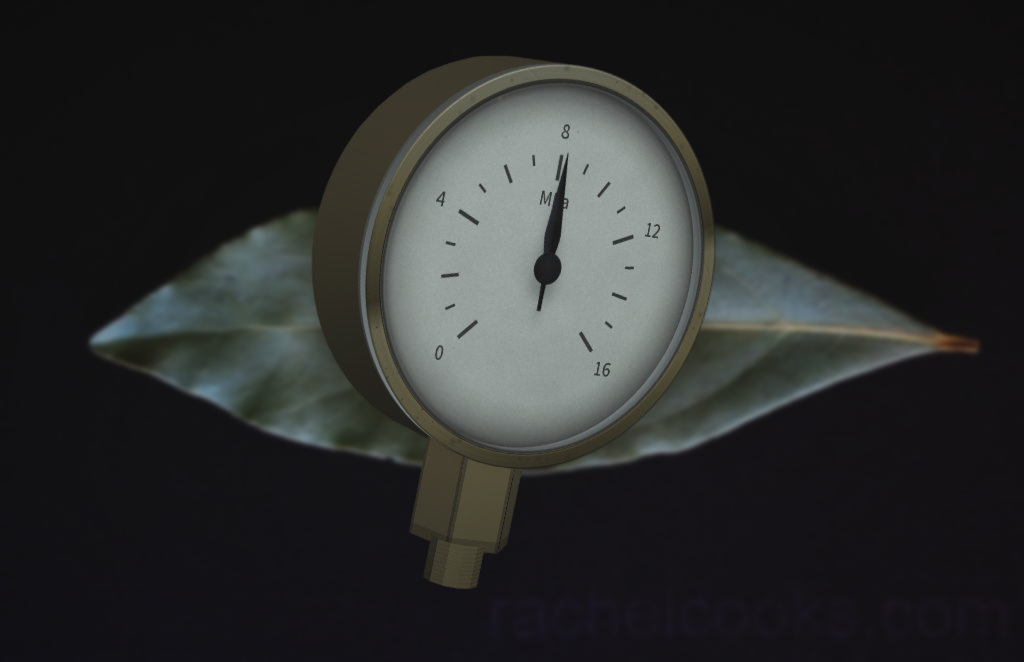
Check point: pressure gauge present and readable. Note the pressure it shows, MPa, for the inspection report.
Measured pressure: 8 MPa
